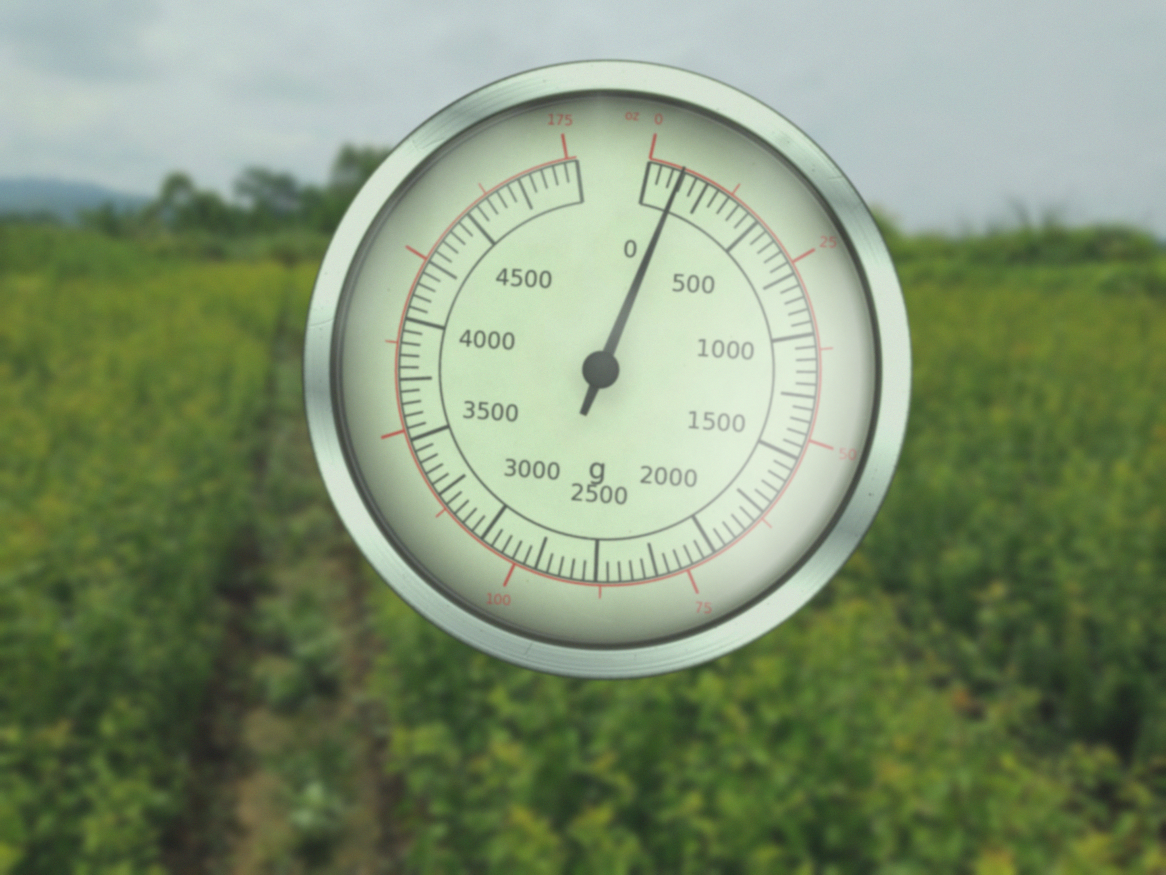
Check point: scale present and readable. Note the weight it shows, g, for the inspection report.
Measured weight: 150 g
